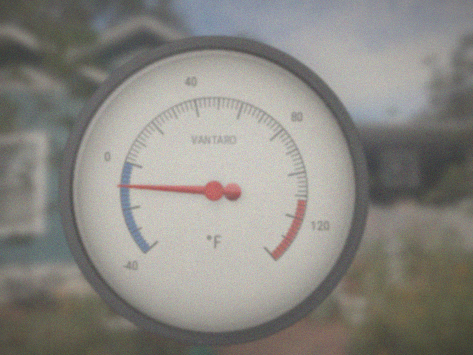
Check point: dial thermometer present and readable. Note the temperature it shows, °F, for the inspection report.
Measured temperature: -10 °F
